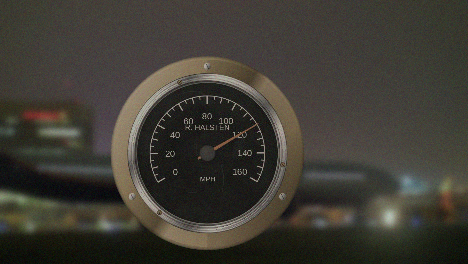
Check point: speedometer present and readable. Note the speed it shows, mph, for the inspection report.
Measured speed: 120 mph
